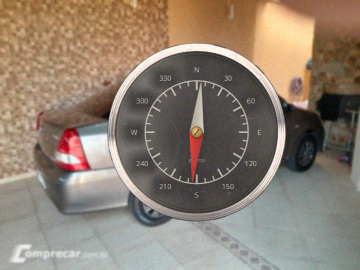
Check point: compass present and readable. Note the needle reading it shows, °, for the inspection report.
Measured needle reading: 185 °
